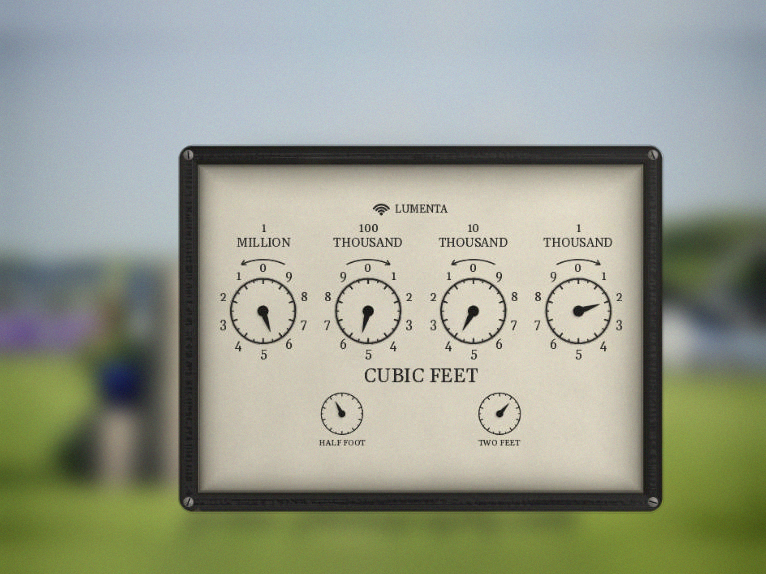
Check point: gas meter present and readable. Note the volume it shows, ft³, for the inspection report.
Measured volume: 554200 ft³
